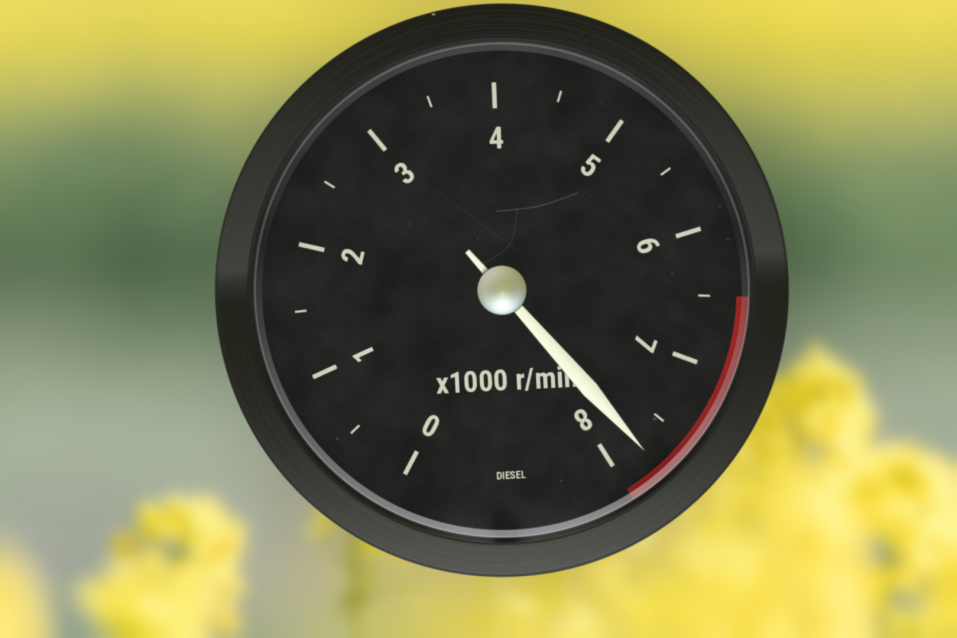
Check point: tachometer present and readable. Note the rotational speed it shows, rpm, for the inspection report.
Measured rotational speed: 7750 rpm
